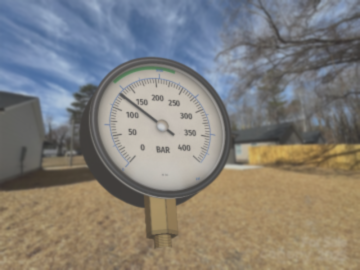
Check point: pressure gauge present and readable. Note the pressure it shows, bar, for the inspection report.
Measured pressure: 125 bar
